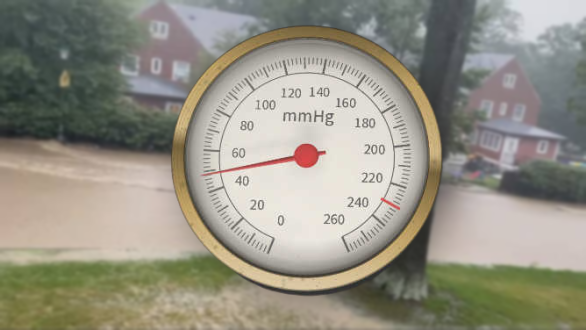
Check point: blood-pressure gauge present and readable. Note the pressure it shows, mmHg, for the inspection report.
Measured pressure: 48 mmHg
